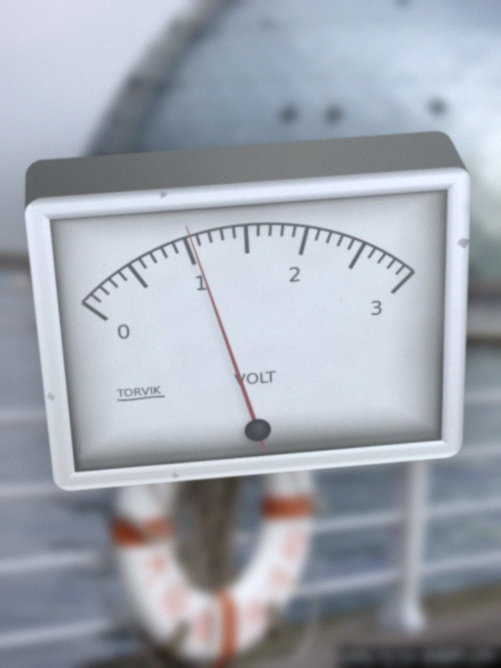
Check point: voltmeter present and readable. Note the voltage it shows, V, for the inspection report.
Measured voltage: 1.05 V
